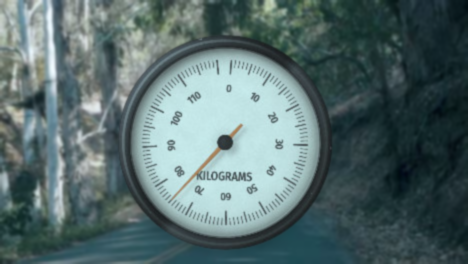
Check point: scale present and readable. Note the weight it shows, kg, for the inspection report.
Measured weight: 75 kg
